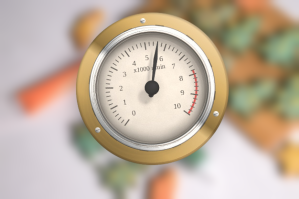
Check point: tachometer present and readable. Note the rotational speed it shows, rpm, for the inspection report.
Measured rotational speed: 5600 rpm
